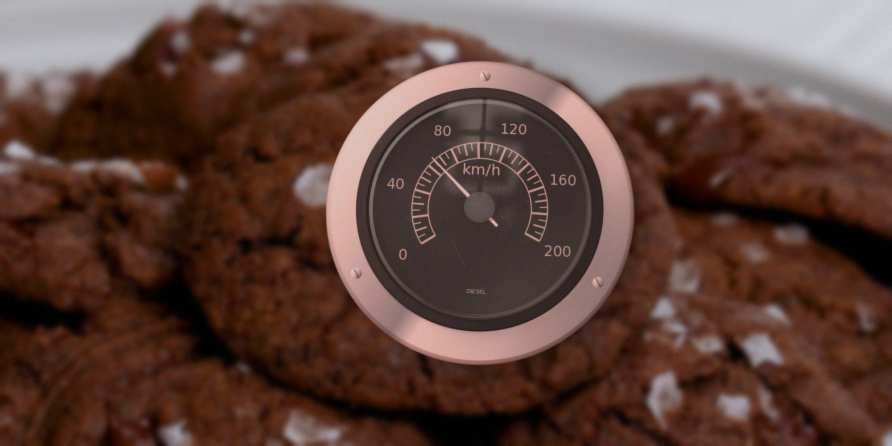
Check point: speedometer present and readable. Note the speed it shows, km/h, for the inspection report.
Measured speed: 65 km/h
